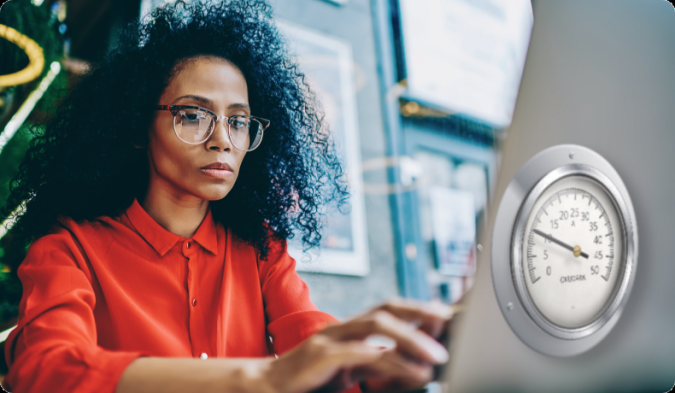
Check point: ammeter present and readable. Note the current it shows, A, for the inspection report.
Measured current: 10 A
